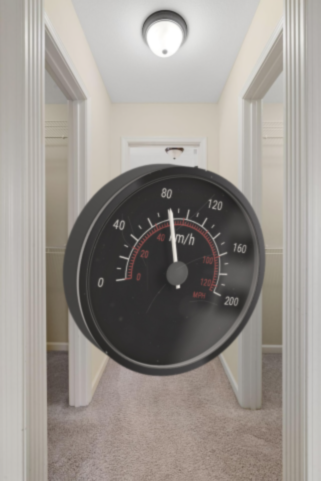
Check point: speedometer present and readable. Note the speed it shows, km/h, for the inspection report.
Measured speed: 80 km/h
